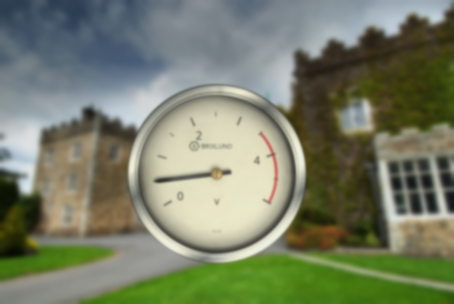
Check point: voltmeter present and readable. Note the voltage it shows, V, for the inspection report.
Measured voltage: 0.5 V
